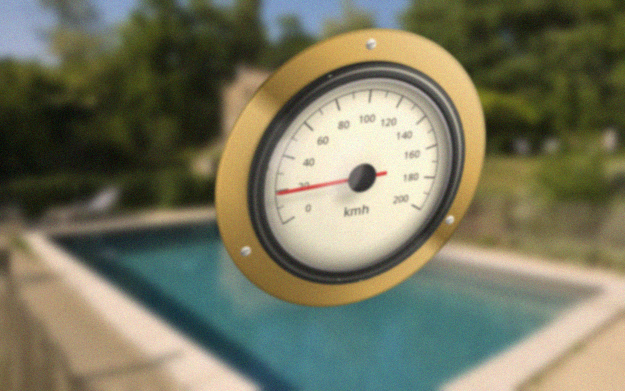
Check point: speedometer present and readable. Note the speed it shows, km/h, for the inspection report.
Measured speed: 20 km/h
